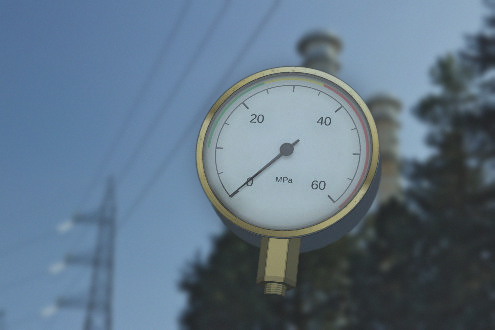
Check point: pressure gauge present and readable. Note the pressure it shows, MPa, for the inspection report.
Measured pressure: 0 MPa
